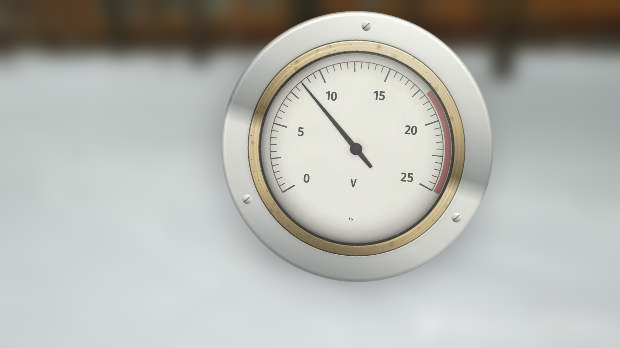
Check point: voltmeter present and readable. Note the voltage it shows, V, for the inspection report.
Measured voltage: 8.5 V
